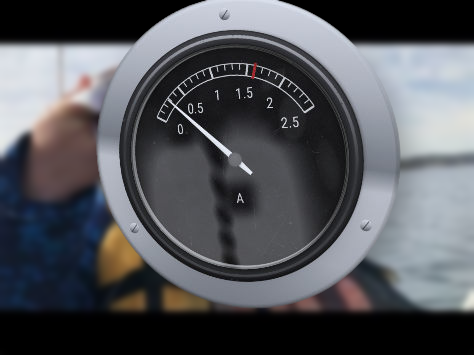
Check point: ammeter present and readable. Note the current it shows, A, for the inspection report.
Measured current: 0.3 A
